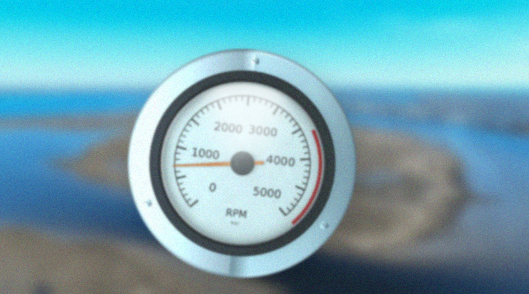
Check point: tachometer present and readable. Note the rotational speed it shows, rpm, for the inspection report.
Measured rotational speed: 700 rpm
